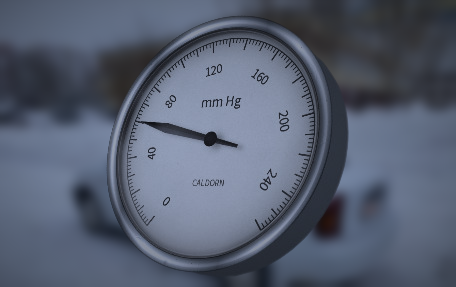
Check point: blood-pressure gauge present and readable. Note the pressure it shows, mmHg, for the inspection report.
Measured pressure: 60 mmHg
